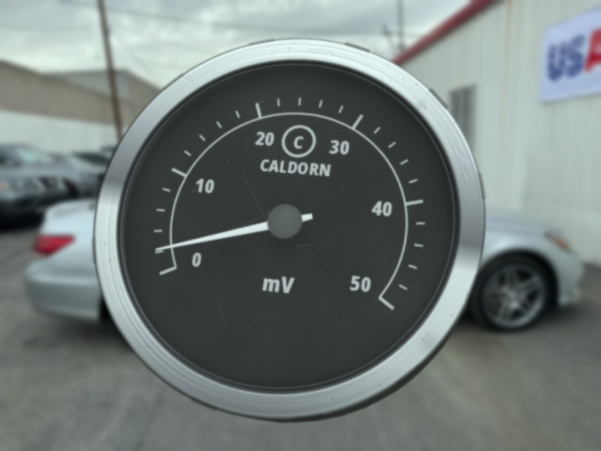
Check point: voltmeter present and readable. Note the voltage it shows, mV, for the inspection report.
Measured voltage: 2 mV
